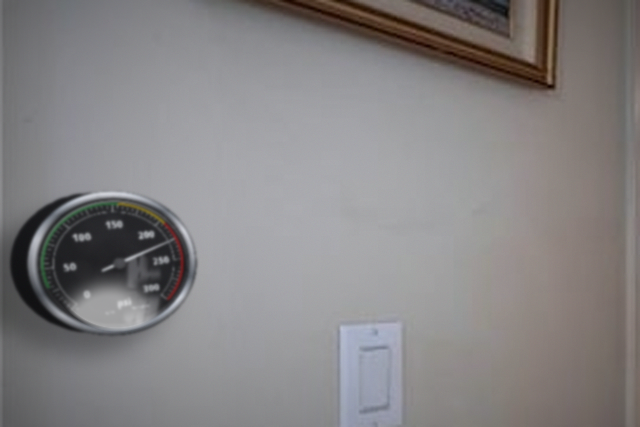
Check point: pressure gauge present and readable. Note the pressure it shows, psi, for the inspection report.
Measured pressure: 225 psi
